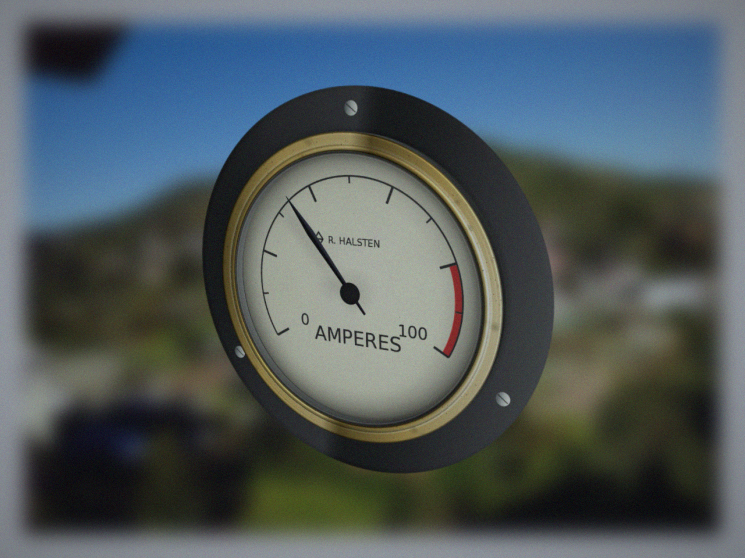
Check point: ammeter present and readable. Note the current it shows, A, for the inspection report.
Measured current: 35 A
